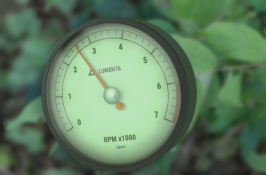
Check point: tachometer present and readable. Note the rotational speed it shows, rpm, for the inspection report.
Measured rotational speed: 2600 rpm
